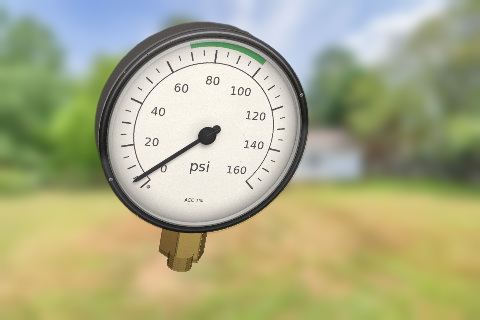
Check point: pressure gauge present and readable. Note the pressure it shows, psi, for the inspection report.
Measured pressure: 5 psi
